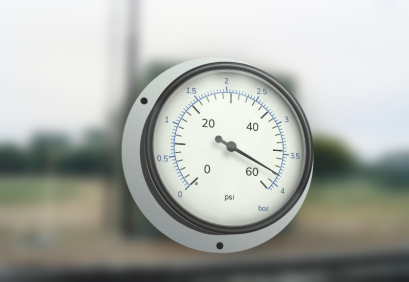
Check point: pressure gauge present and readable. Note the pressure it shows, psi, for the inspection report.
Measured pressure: 56 psi
